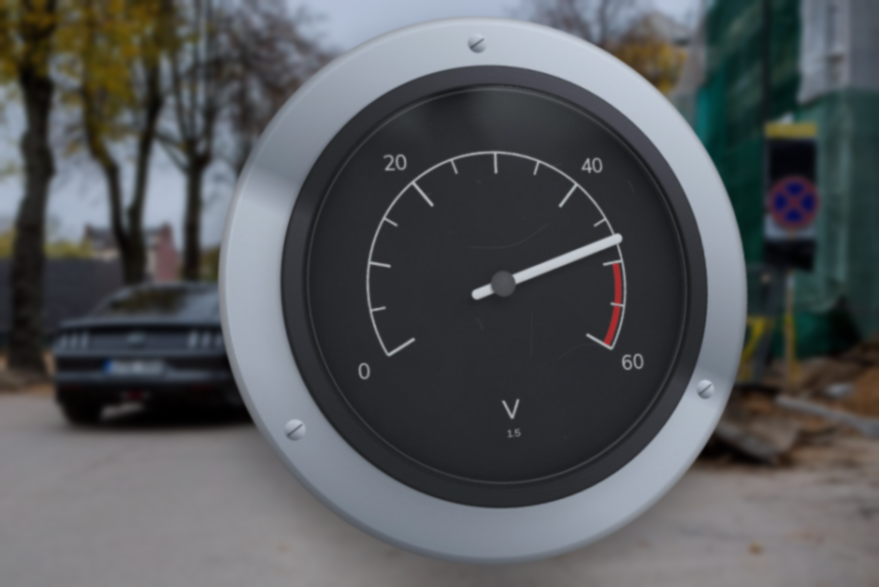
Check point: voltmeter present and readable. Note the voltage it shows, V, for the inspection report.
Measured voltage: 47.5 V
